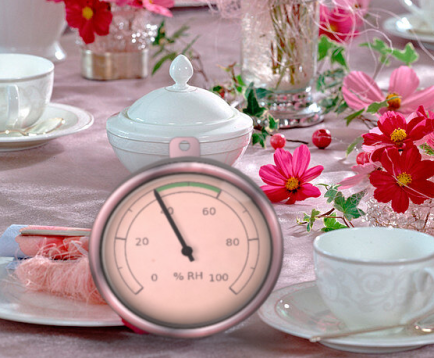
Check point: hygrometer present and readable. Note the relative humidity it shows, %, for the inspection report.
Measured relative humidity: 40 %
